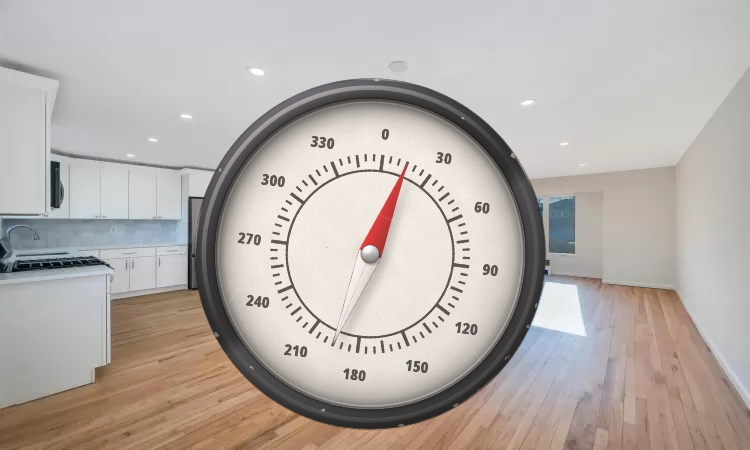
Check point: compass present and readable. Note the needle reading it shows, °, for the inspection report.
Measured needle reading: 15 °
